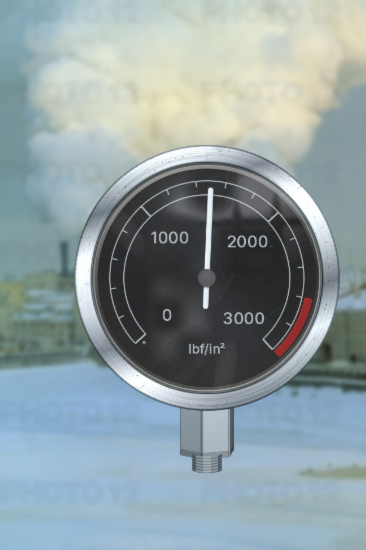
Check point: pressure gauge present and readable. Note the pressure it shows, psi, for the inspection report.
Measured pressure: 1500 psi
